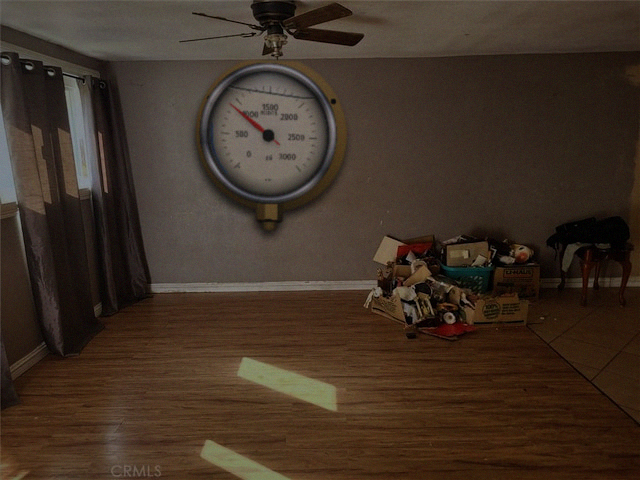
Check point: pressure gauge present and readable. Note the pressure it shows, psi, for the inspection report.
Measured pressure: 900 psi
